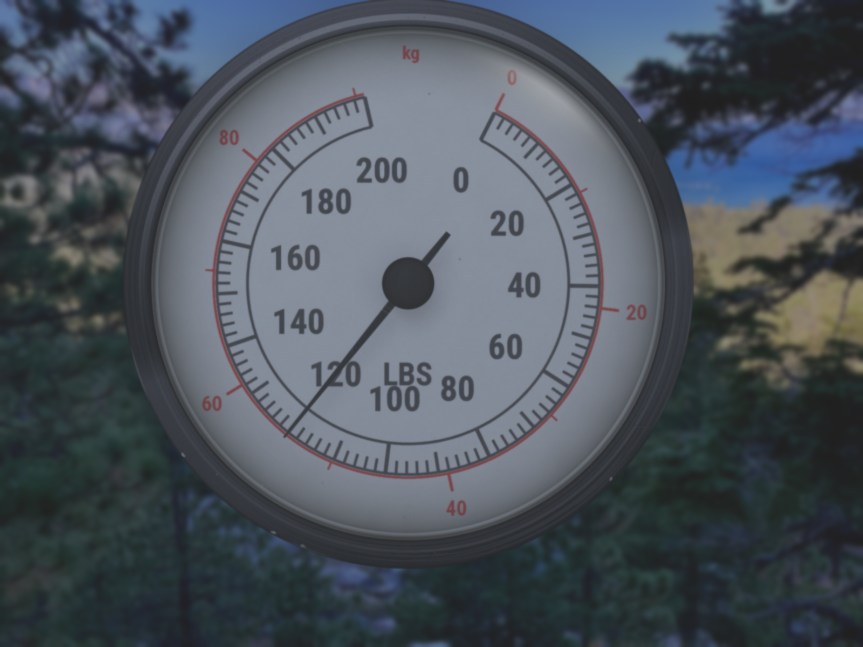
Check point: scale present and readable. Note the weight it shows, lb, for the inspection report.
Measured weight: 120 lb
